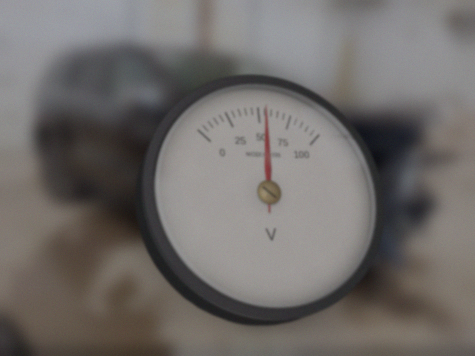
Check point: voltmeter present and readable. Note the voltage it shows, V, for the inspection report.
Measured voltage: 55 V
